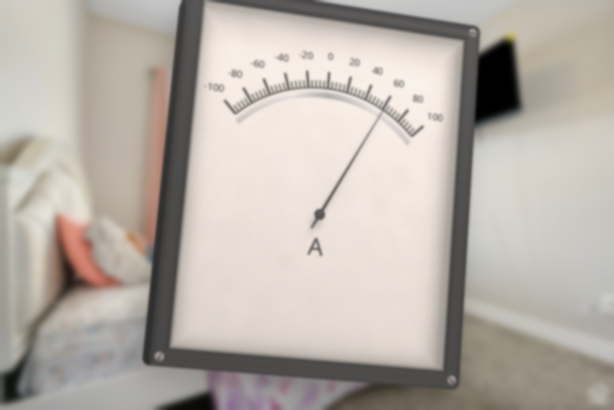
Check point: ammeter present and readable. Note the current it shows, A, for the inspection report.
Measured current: 60 A
